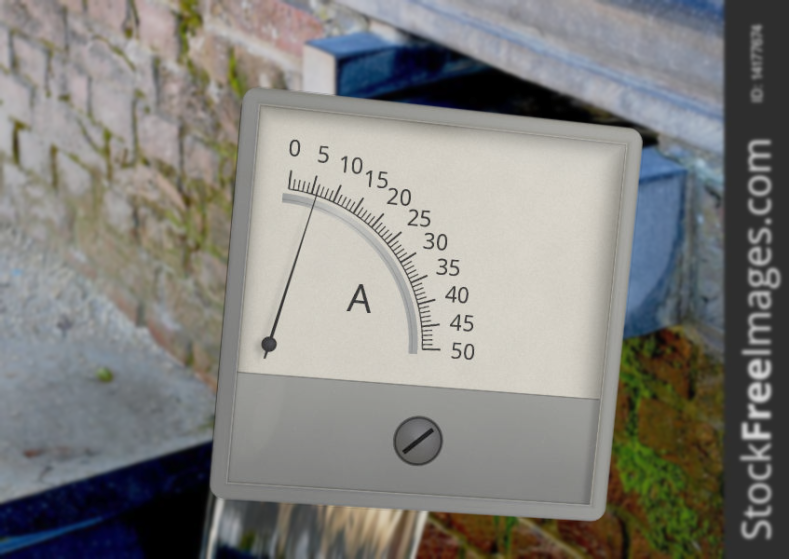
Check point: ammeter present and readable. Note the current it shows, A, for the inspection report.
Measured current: 6 A
